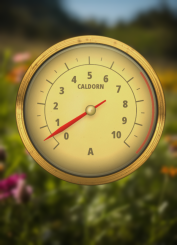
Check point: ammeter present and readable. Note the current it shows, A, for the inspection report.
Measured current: 0.5 A
